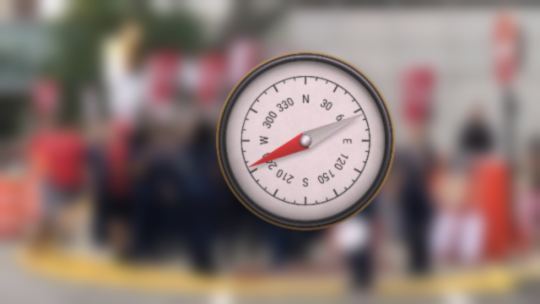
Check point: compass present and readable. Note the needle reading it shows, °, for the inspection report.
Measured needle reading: 245 °
